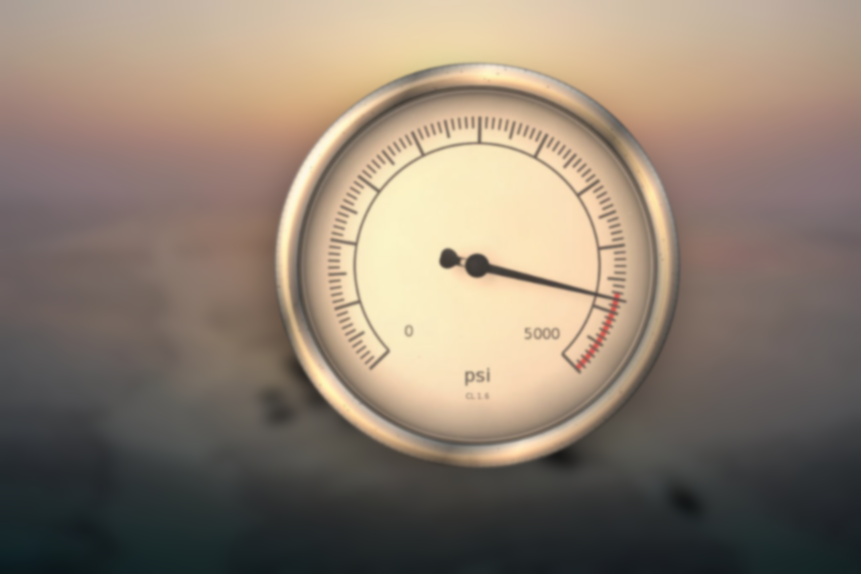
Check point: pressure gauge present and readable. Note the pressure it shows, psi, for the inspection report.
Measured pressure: 4400 psi
